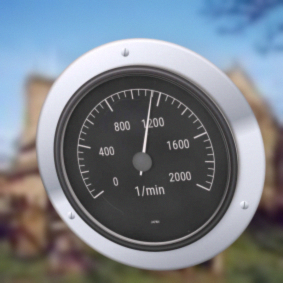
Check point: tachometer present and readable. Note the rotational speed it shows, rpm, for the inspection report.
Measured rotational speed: 1150 rpm
